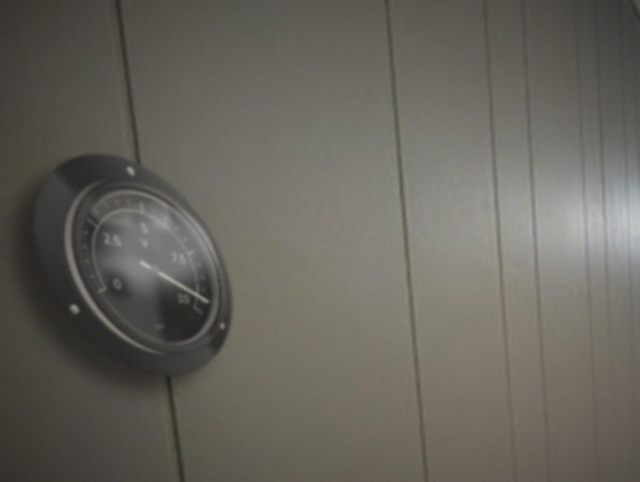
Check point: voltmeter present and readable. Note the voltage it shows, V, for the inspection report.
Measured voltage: 9.5 V
